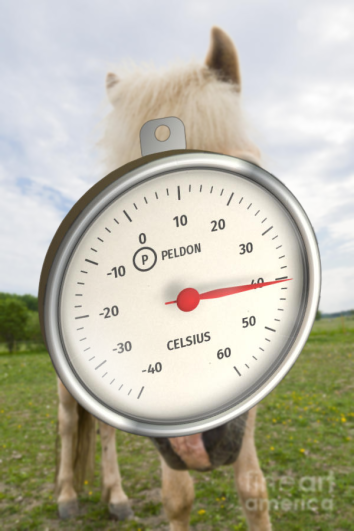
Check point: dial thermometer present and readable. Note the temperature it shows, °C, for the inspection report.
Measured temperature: 40 °C
